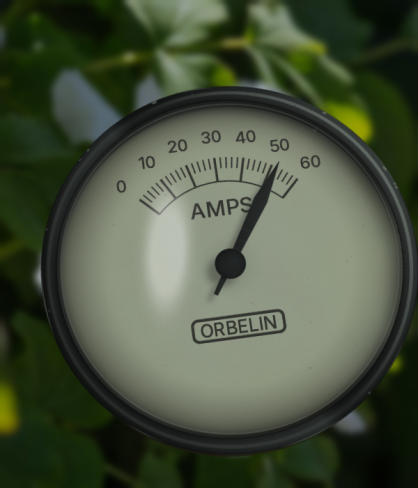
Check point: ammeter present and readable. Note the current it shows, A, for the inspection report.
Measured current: 52 A
